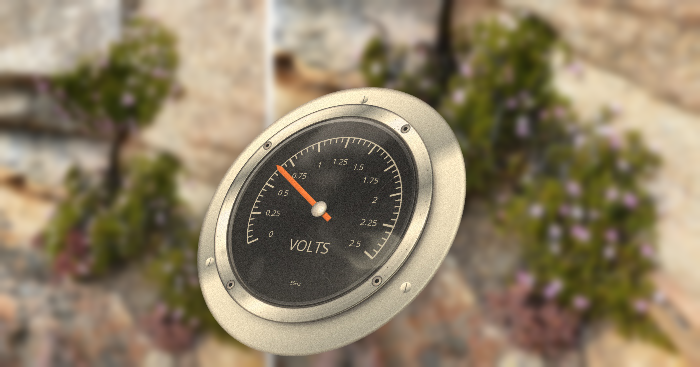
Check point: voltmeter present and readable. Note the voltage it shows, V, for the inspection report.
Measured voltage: 0.65 V
